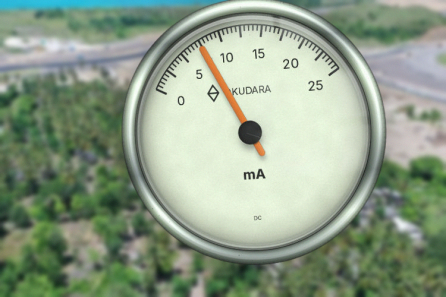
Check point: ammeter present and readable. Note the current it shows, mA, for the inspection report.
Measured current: 7.5 mA
